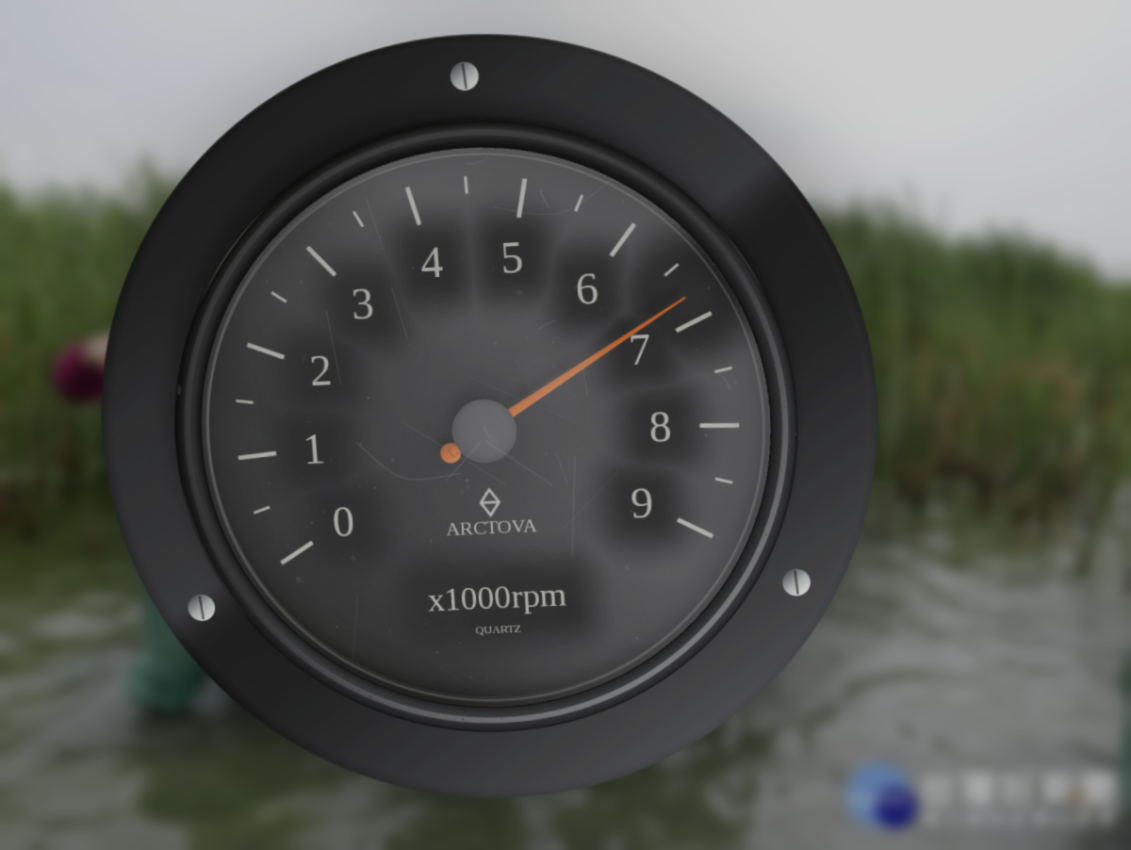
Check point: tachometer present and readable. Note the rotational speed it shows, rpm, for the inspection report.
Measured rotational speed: 6750 rpm
